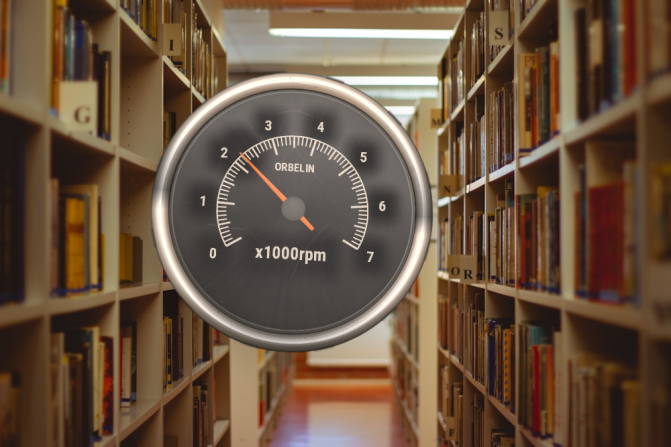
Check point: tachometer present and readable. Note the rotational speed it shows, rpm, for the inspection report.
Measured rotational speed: 2200 rpm
